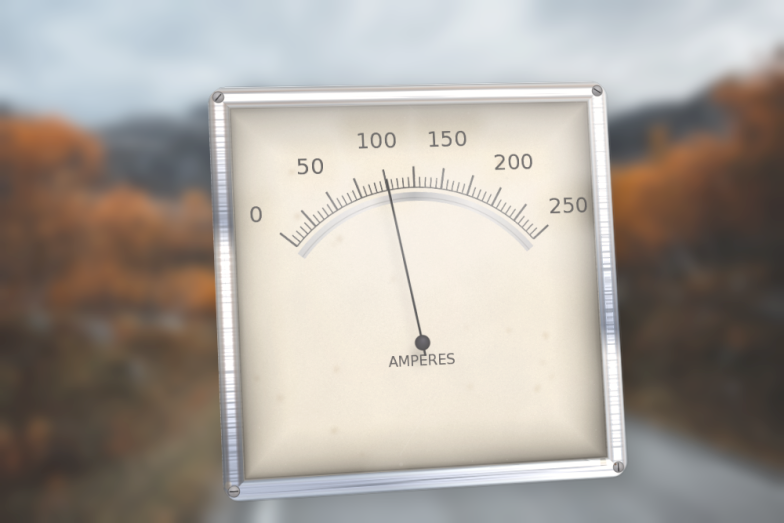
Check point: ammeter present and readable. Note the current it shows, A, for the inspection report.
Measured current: 100 A
